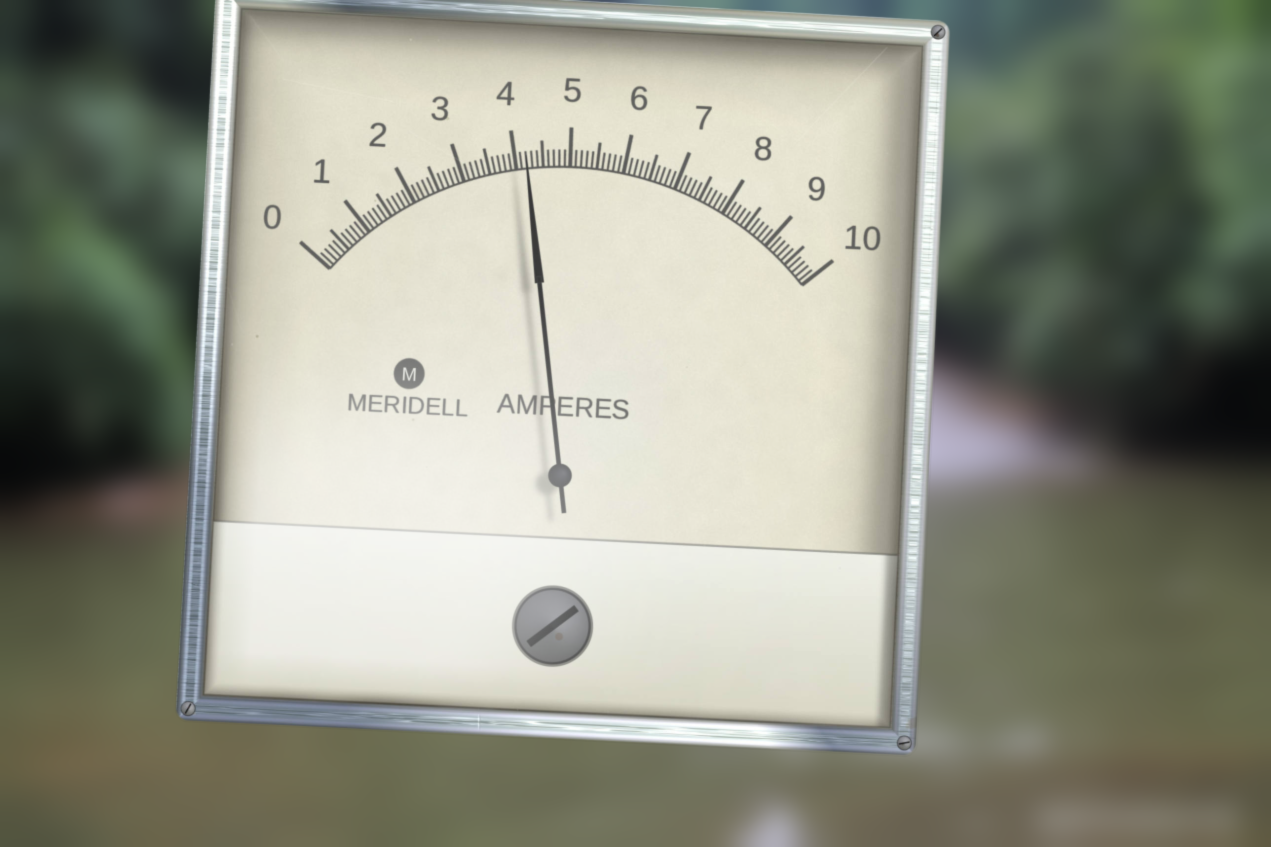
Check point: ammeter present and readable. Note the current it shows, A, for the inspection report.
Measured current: 4.2 A
